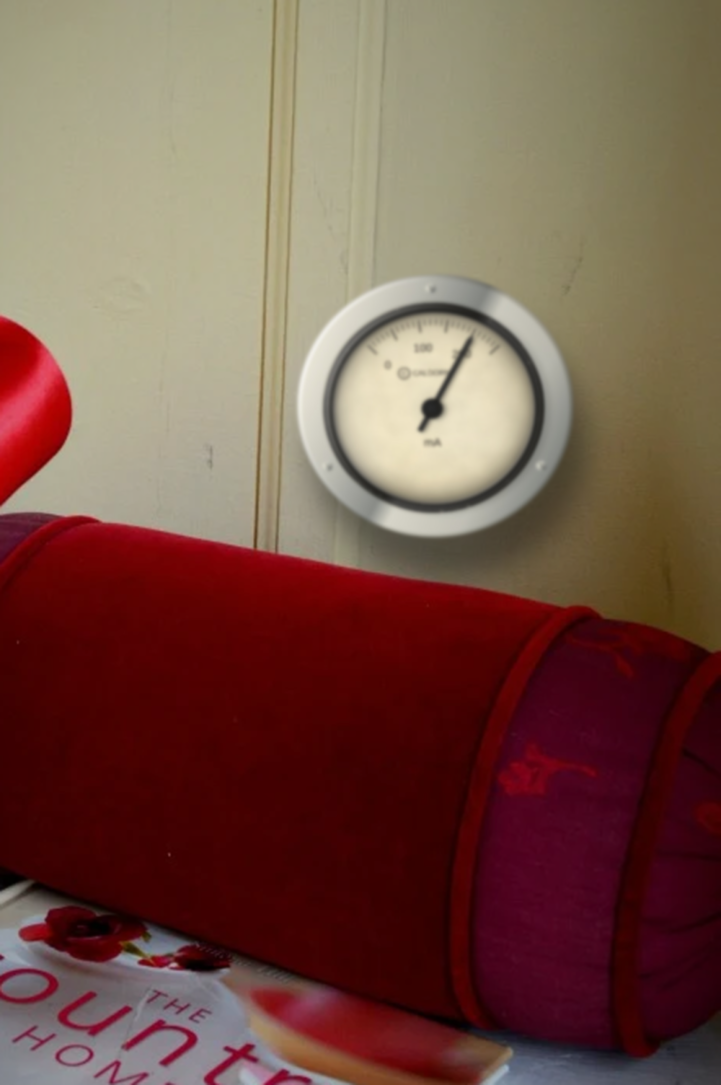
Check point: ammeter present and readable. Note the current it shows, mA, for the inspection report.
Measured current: 200 mA
